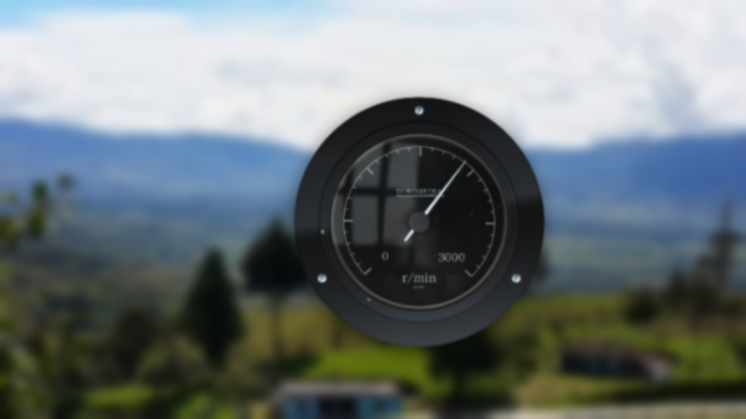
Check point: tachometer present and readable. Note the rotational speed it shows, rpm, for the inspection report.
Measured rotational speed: 1900 rpm
